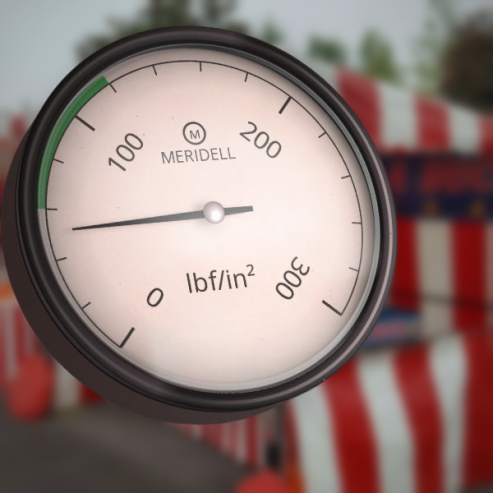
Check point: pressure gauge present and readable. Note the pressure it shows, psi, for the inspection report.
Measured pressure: 50 psi
